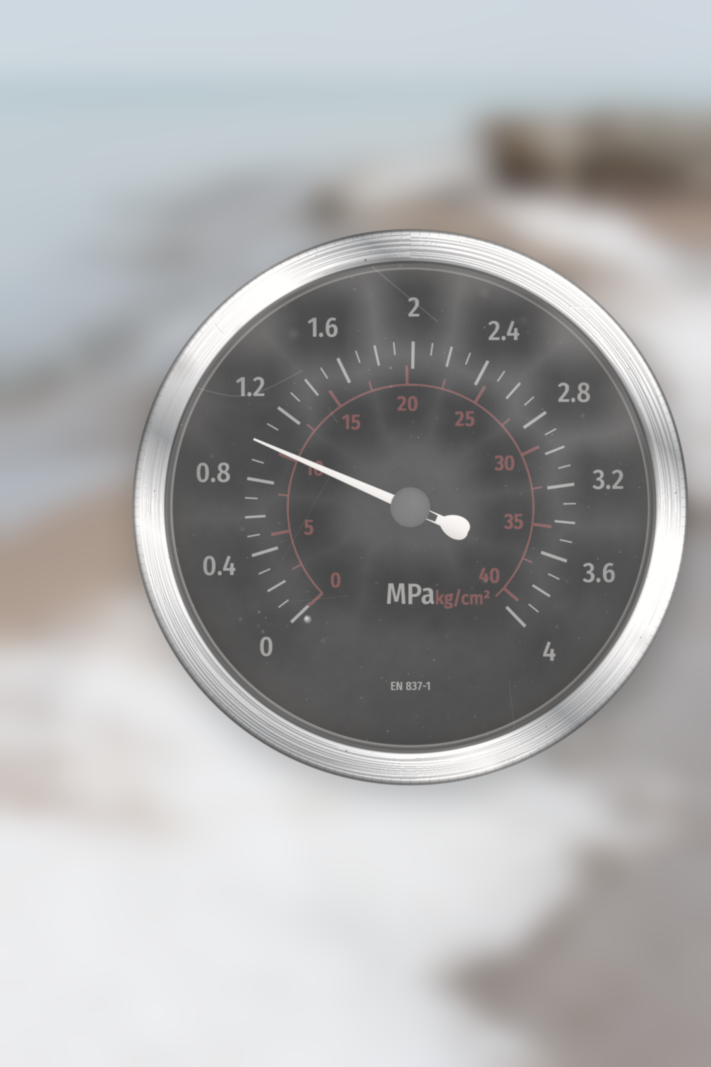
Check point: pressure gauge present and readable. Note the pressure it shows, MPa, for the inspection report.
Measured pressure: 1 MPa
